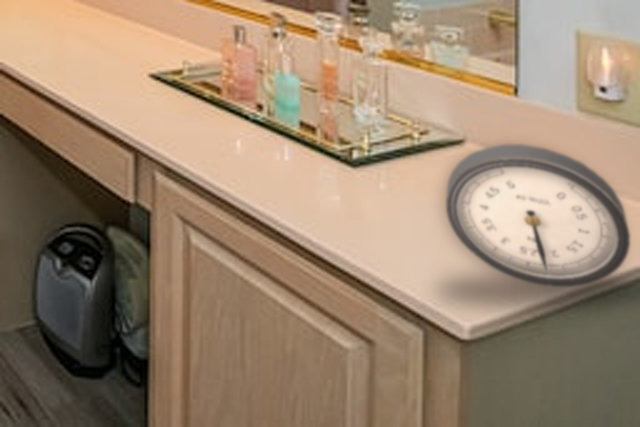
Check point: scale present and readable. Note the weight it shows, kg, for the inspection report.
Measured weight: 2.25 kg
